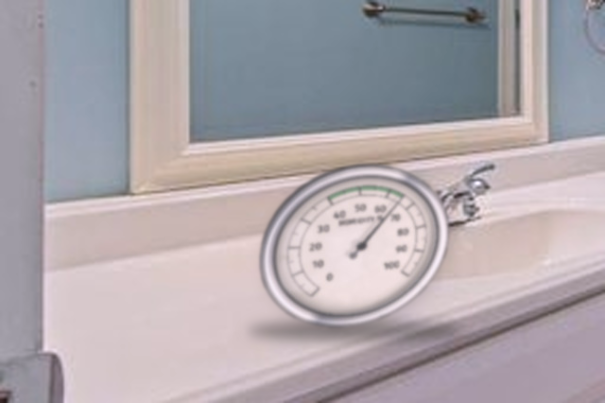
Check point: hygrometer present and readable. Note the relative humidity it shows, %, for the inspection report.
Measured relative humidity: 65 %
